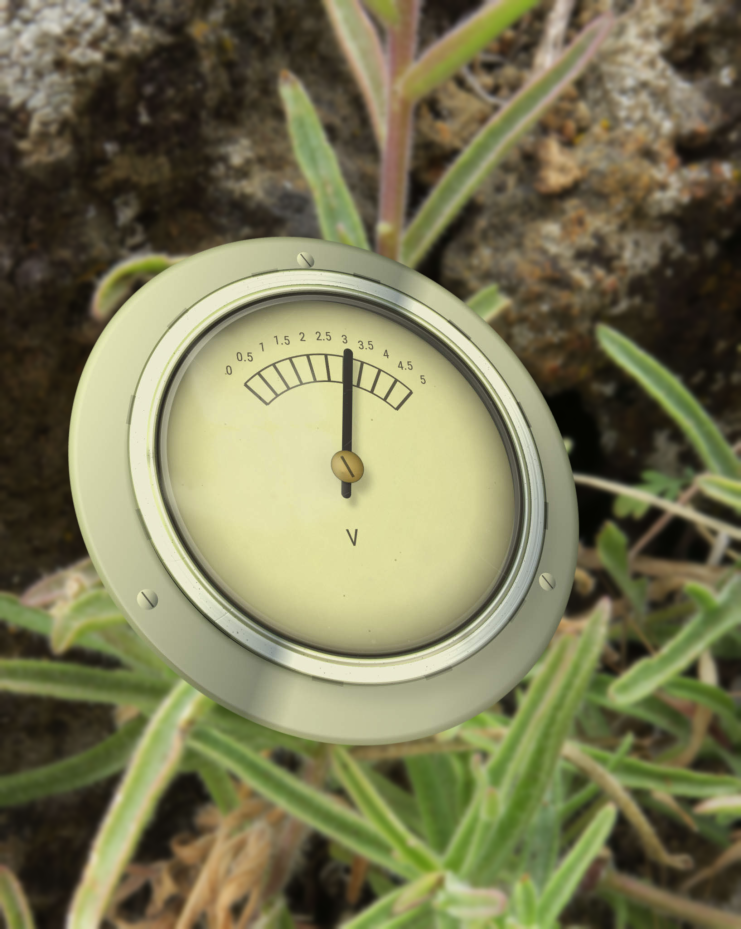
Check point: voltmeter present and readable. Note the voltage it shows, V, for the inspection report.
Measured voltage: 3 V
